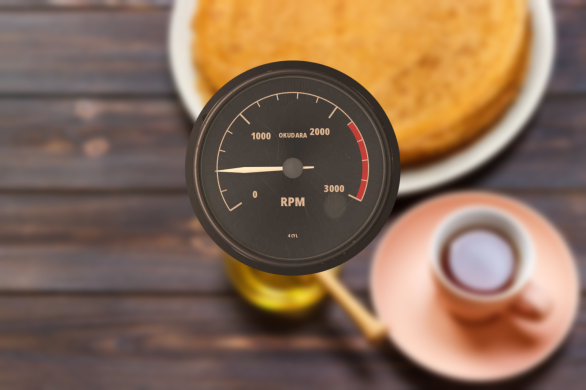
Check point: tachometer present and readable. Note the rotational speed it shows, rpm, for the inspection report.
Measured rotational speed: 400 rpm
